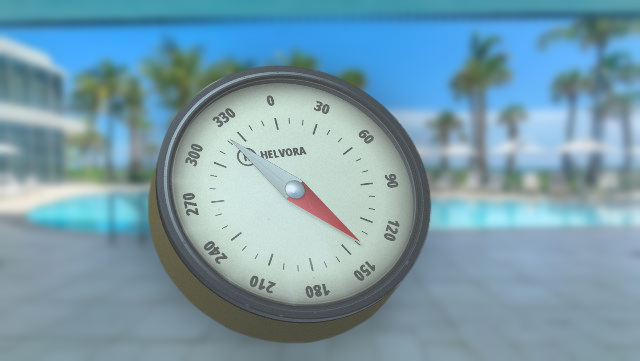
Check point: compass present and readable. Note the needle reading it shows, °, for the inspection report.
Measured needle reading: 140 °
